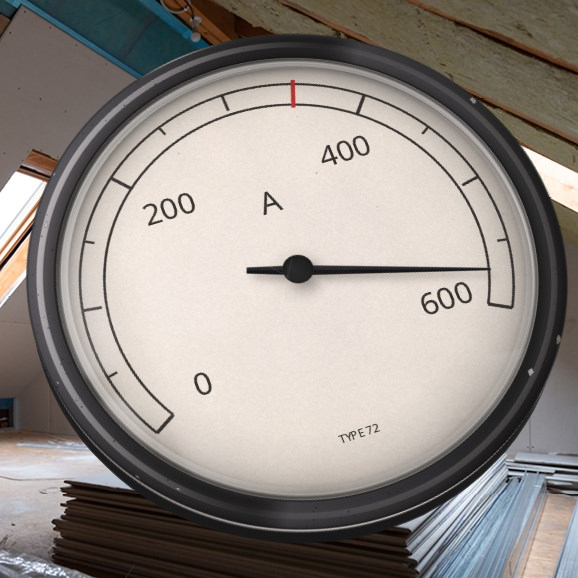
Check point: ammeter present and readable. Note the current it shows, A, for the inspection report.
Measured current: 575 A
